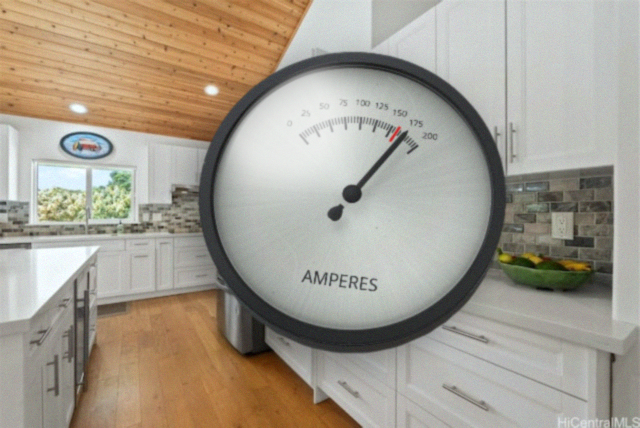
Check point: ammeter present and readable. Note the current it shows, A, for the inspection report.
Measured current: 175 A
